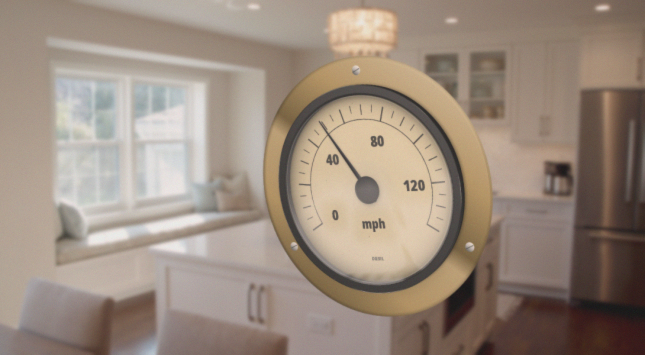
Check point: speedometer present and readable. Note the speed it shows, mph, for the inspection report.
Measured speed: 50 mph
